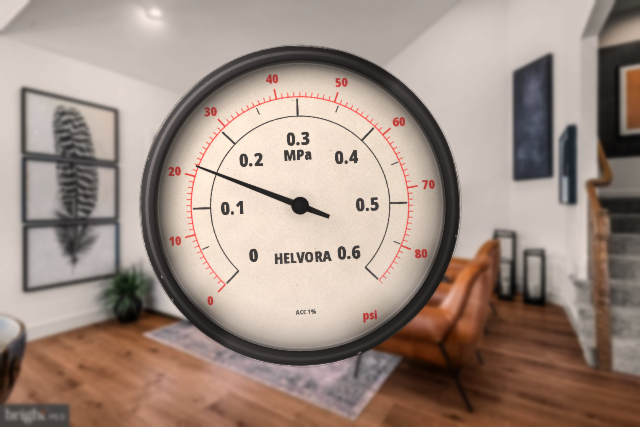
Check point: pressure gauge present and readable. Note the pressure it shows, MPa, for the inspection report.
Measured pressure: 0.15 MPa
